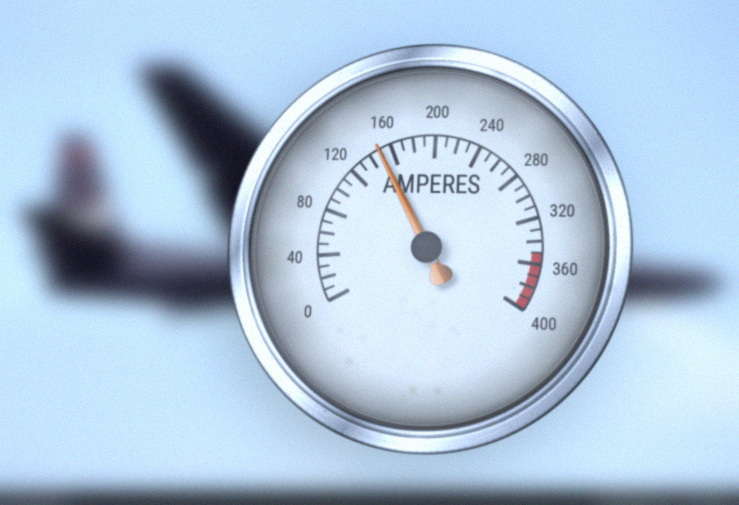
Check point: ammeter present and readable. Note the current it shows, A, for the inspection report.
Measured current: 150 A
